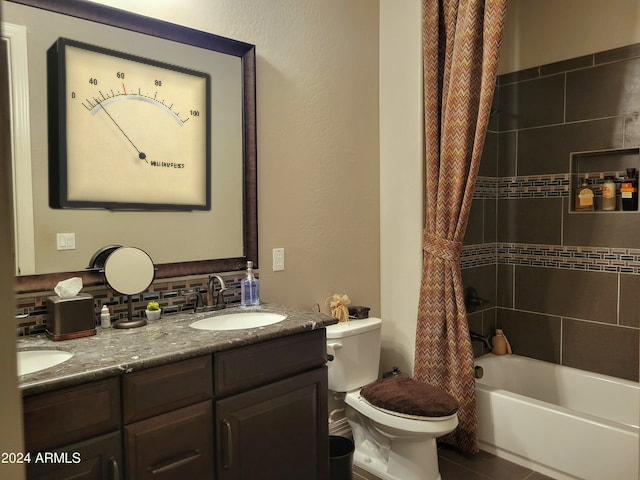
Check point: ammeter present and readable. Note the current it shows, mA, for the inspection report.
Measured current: 30 mA
